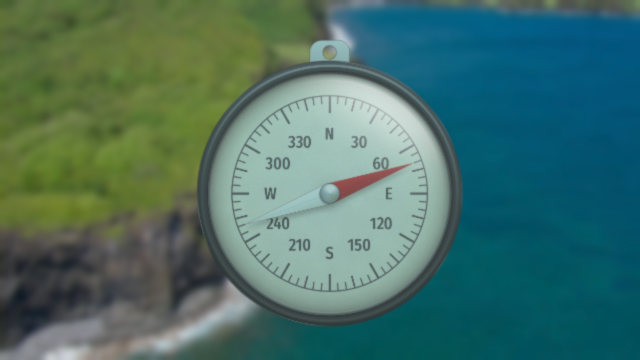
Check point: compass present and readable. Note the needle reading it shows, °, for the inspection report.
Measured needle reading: 70 °
